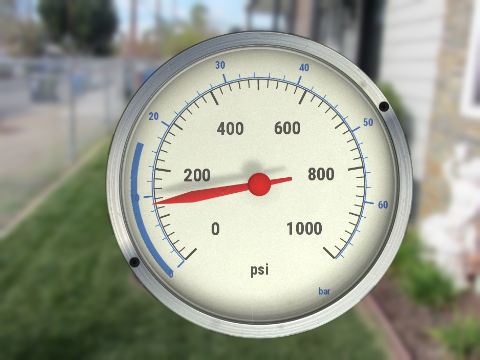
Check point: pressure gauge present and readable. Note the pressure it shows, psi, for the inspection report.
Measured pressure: 130 psi
